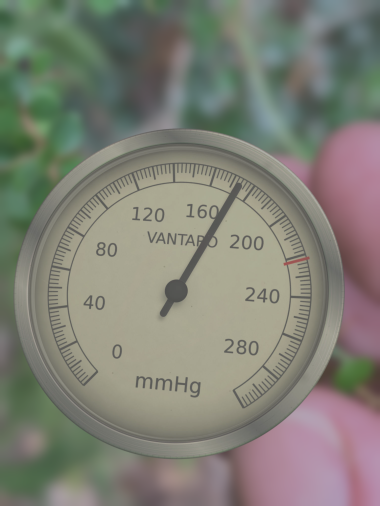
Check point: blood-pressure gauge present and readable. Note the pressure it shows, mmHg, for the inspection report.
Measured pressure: 174 mmHg
